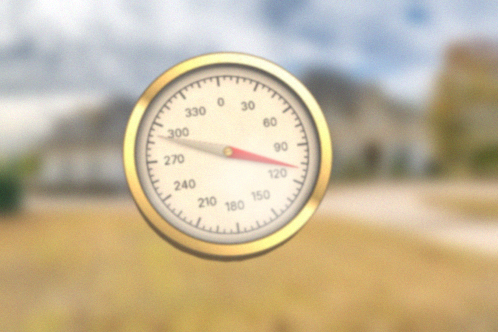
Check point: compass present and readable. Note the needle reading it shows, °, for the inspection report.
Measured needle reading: 110 °
